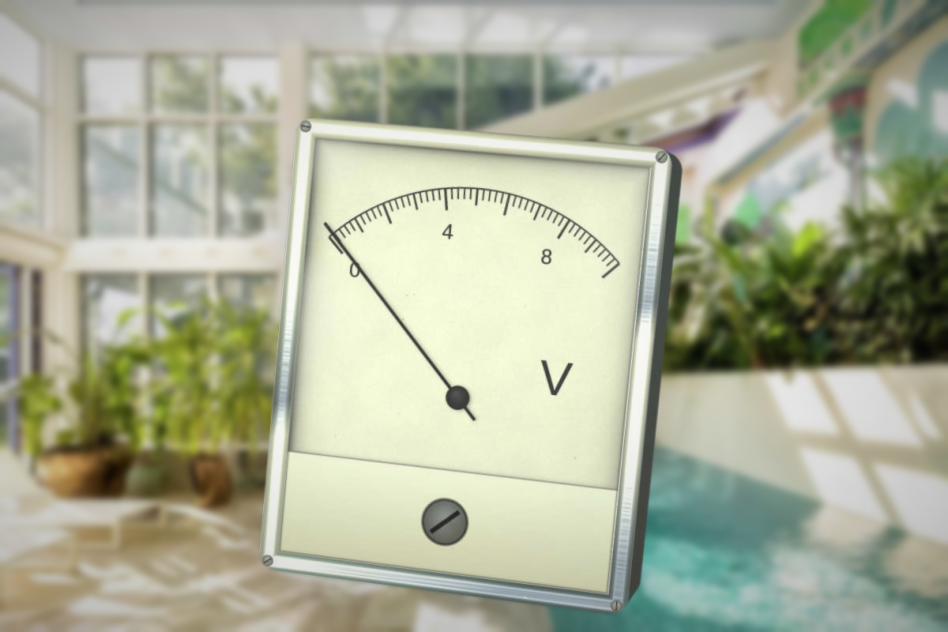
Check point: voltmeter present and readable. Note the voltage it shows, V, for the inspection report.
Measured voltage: 0.2 V
